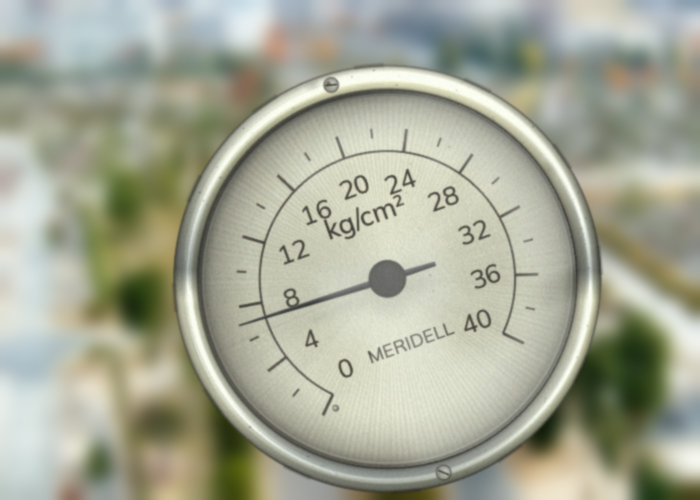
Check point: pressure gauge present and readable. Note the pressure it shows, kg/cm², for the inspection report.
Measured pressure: 7 kg/cm²
